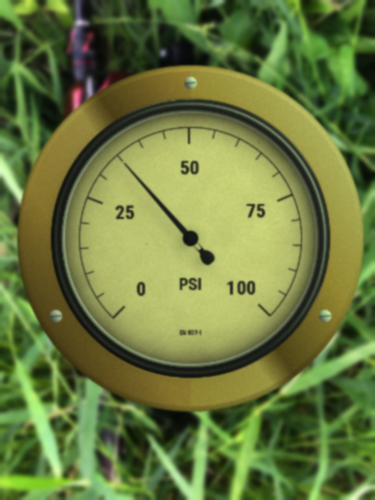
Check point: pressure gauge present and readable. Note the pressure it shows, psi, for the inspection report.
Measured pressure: 35 psi
